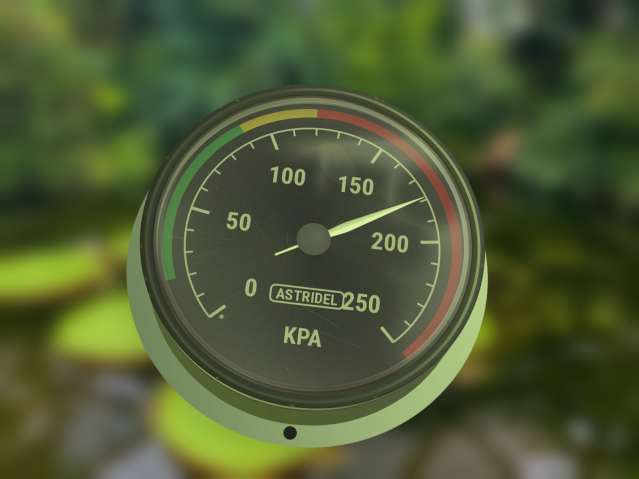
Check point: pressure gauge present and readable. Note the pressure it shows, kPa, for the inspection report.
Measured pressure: 180 kPa
